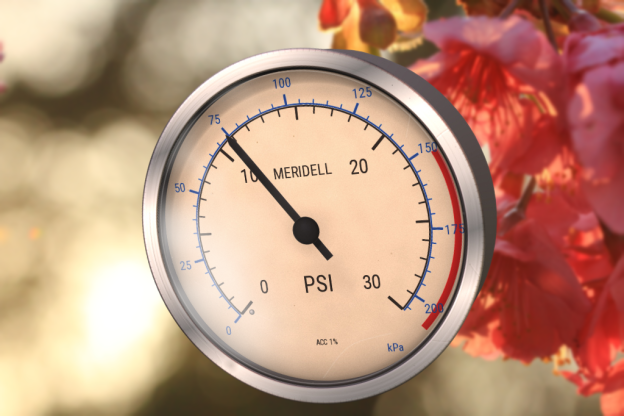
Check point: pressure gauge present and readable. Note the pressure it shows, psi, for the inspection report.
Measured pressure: 11 psi
